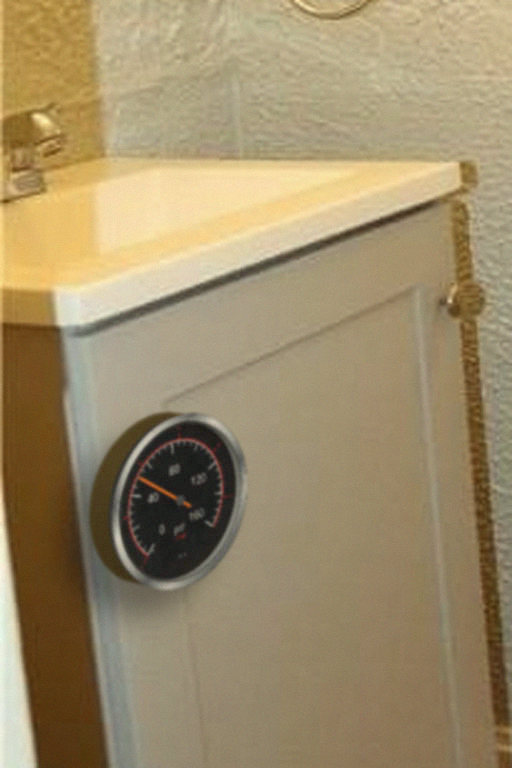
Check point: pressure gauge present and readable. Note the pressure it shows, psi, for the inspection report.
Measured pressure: 50 psi
